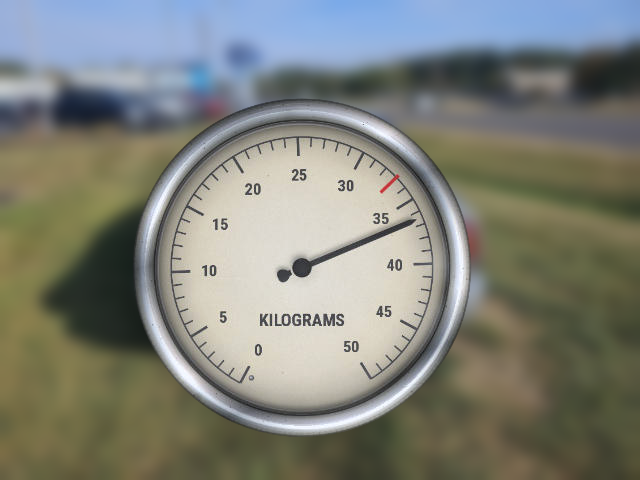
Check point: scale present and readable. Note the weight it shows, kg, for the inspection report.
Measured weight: 36.5 kg
